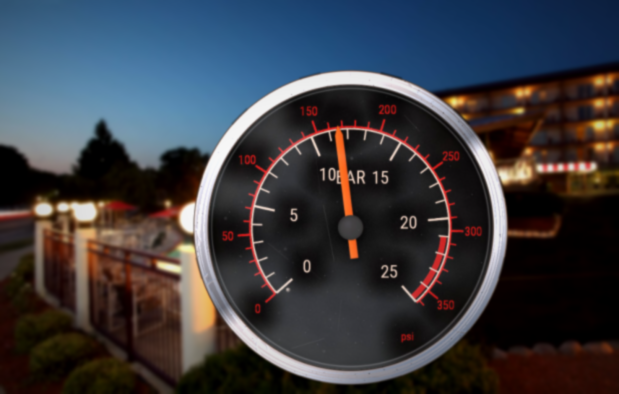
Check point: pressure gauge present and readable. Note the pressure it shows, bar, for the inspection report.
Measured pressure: 11.5 bar
